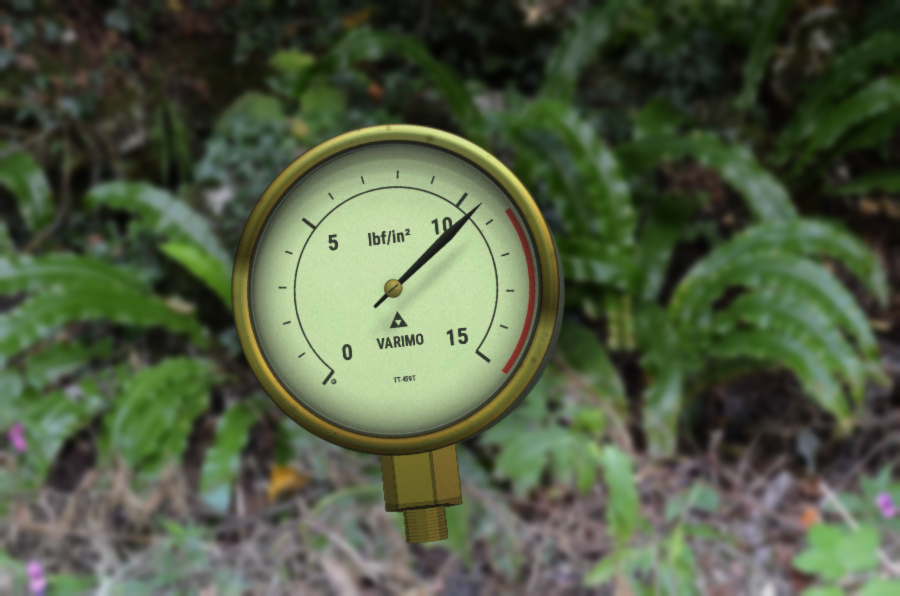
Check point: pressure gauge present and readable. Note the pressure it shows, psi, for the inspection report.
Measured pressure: 10.5 psi
